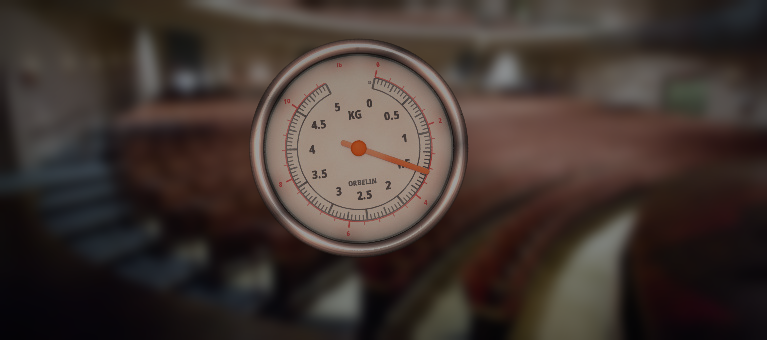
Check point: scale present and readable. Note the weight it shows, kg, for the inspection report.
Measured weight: 1.5 kg
